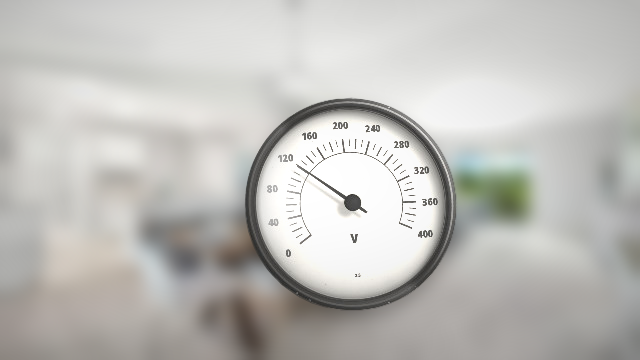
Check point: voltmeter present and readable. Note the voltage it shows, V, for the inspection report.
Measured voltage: 120 V
